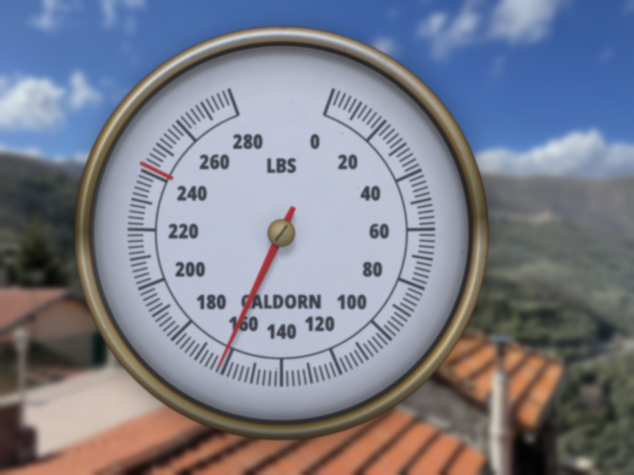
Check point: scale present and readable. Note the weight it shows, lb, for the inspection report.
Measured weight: 162 lb
